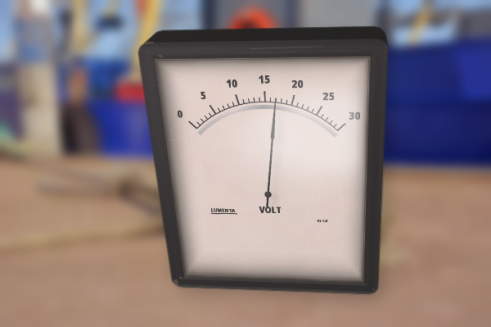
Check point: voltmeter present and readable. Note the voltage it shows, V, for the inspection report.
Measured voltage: 17 V
